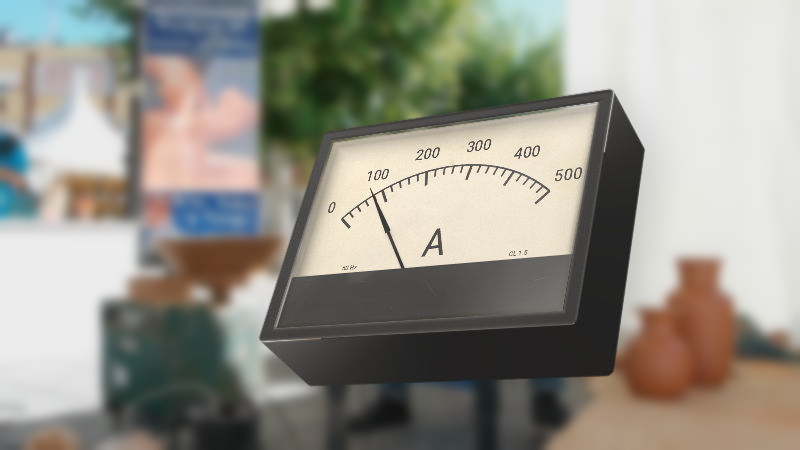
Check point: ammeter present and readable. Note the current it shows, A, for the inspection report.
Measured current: 80 A
